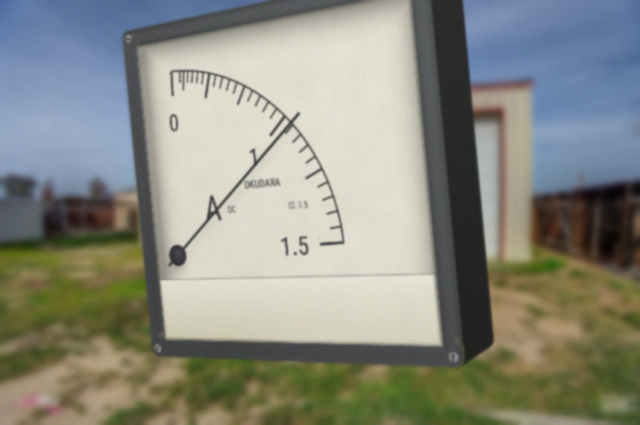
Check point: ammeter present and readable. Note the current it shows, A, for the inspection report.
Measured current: 1.05 A
